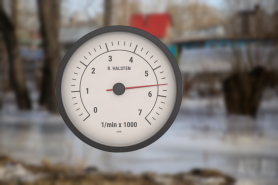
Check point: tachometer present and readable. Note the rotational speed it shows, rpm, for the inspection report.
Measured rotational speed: 5600 rpm
